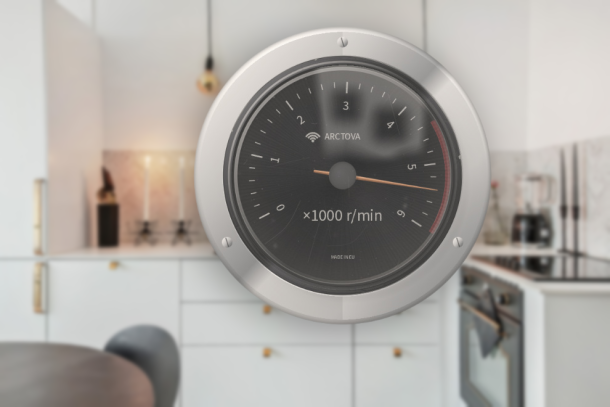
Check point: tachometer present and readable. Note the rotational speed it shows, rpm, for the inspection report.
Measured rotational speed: 5400 rpm
